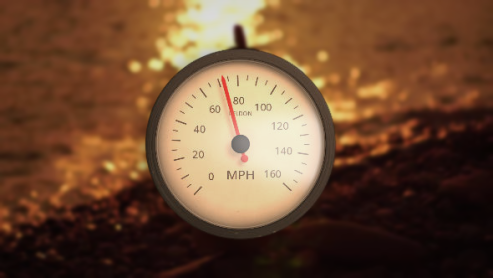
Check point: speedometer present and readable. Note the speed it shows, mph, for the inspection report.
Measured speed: 72.5 mph
